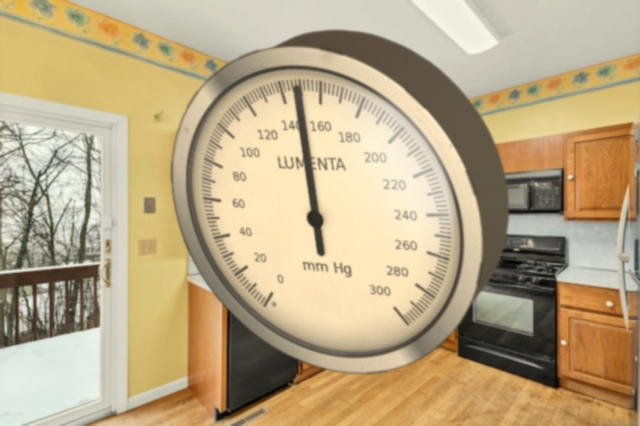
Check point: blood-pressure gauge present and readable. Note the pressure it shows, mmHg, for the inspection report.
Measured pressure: 150 mmHg
